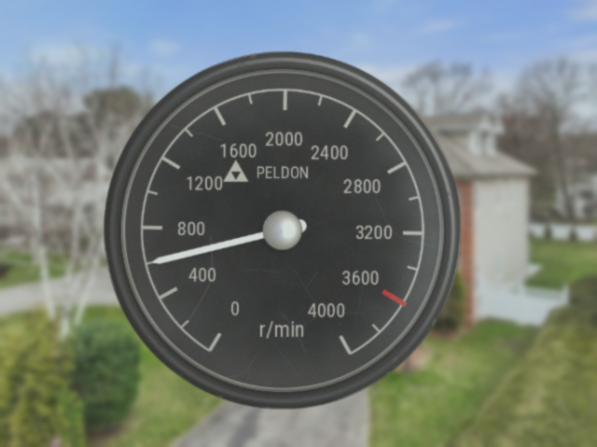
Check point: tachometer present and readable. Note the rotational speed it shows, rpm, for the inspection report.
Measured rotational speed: 600 rpm
